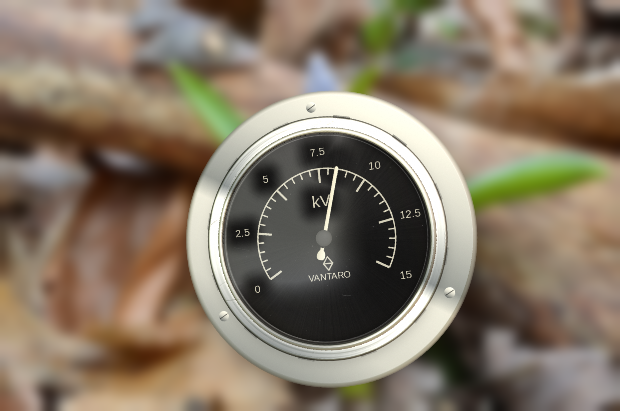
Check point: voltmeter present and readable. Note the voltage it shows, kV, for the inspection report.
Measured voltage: 8.5 kV
